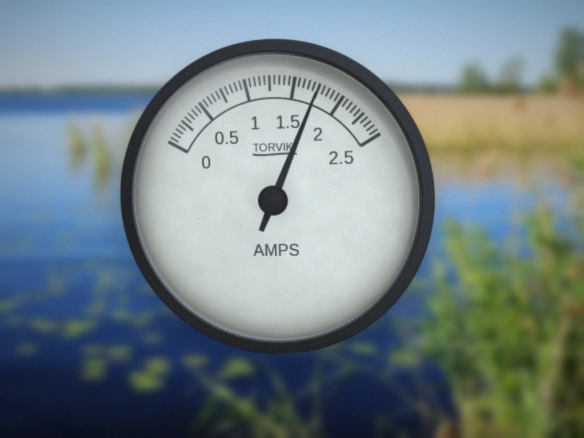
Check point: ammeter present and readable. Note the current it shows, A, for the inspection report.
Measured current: 1.75 A
